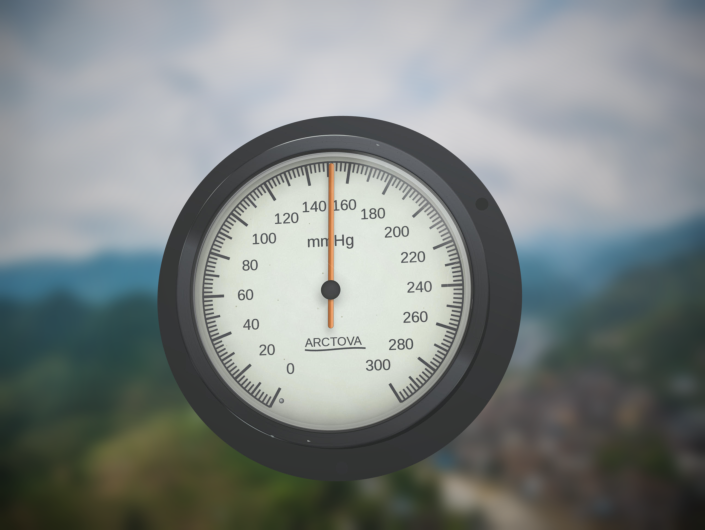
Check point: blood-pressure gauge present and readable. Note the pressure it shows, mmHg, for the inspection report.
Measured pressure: 152 mmHg
